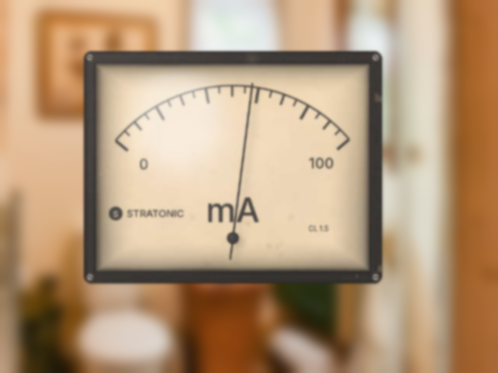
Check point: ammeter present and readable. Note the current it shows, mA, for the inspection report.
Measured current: 57.5 mA
